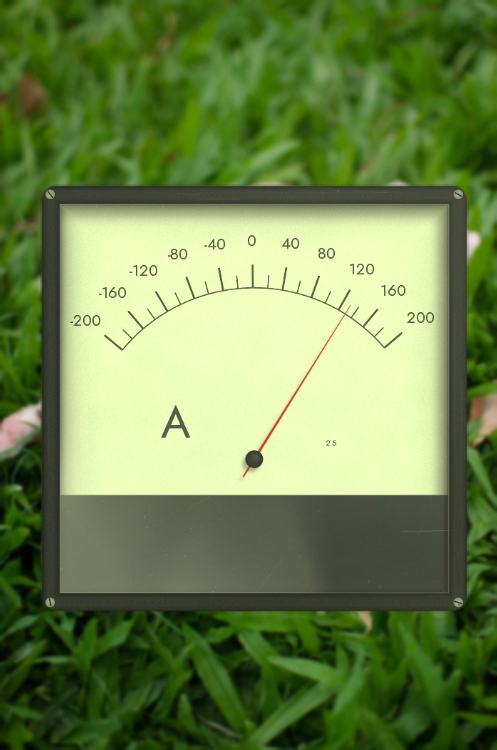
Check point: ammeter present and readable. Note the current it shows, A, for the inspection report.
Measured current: 130 A
